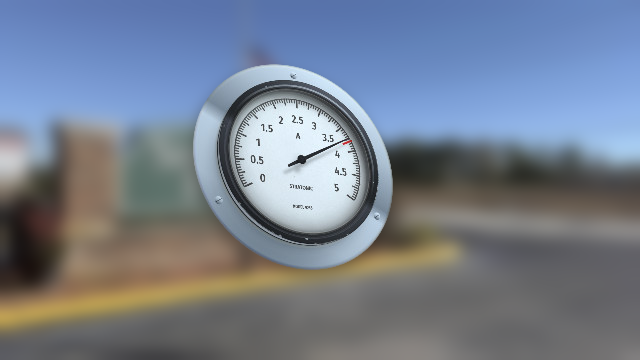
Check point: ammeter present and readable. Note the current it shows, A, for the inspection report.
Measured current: 3.75 A
